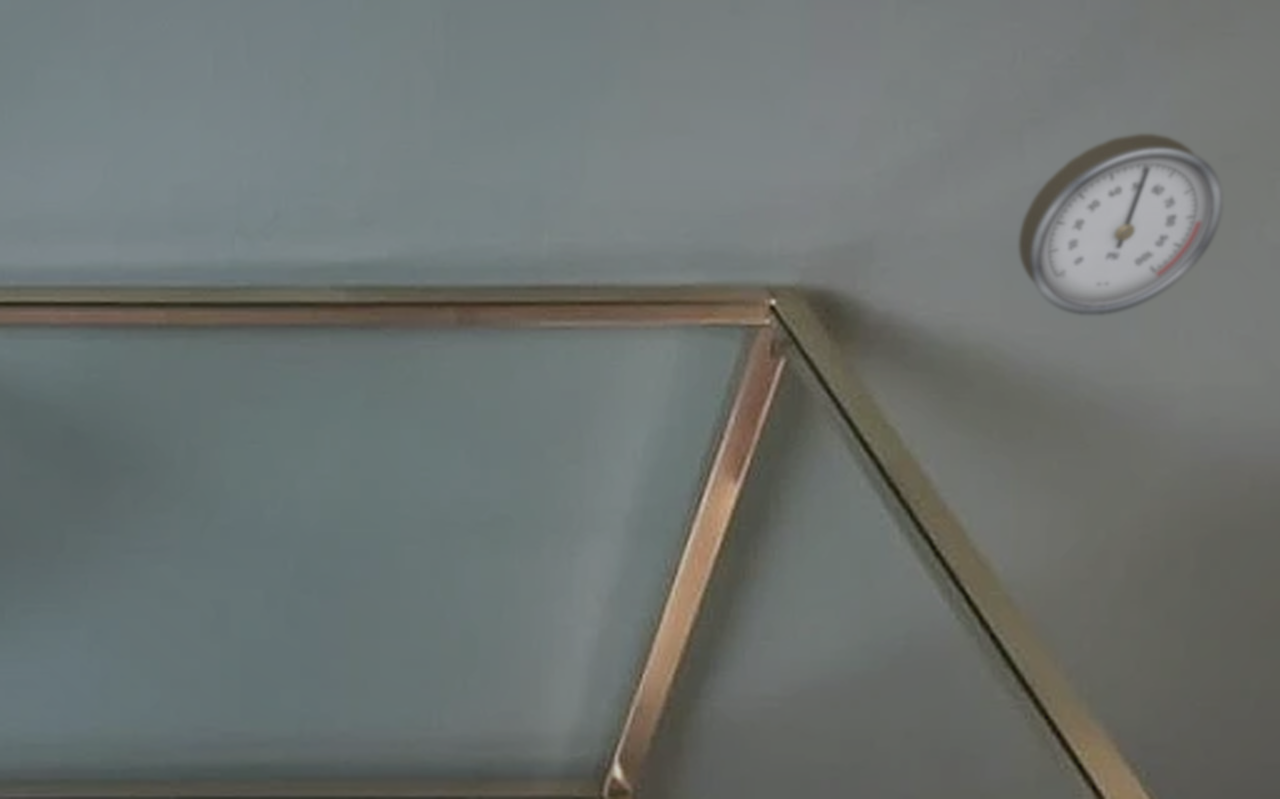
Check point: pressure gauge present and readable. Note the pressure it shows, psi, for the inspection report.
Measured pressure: 50 psi
